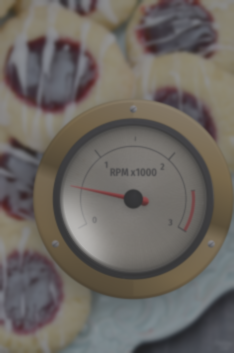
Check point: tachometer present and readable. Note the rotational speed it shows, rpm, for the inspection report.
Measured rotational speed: 500 rpm
